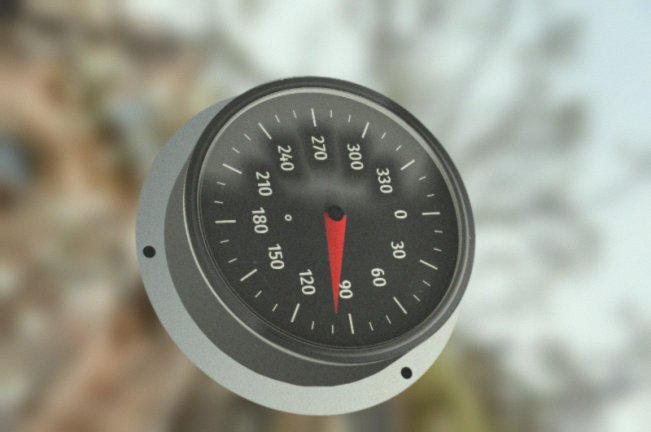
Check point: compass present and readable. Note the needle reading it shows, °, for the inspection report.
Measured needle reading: 100 °
